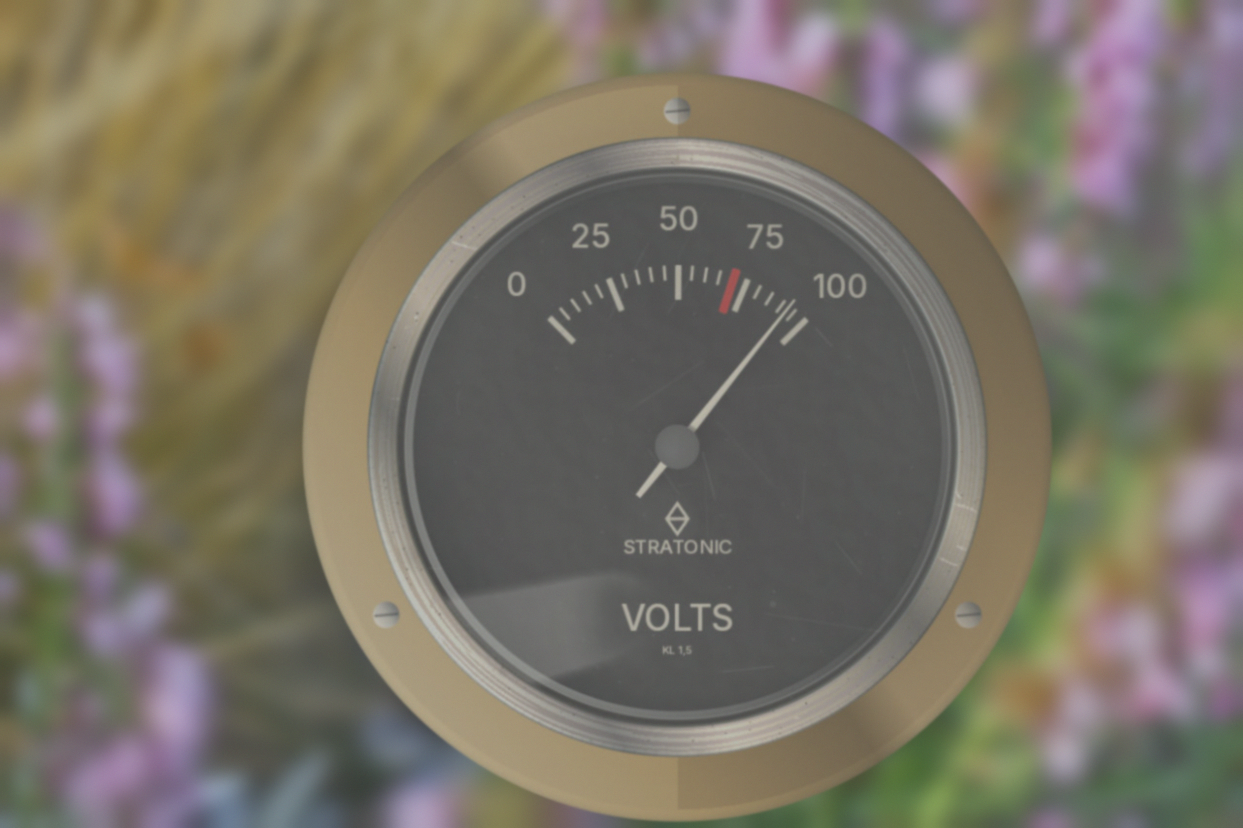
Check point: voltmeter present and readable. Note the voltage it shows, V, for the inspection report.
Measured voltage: 92.5 V
